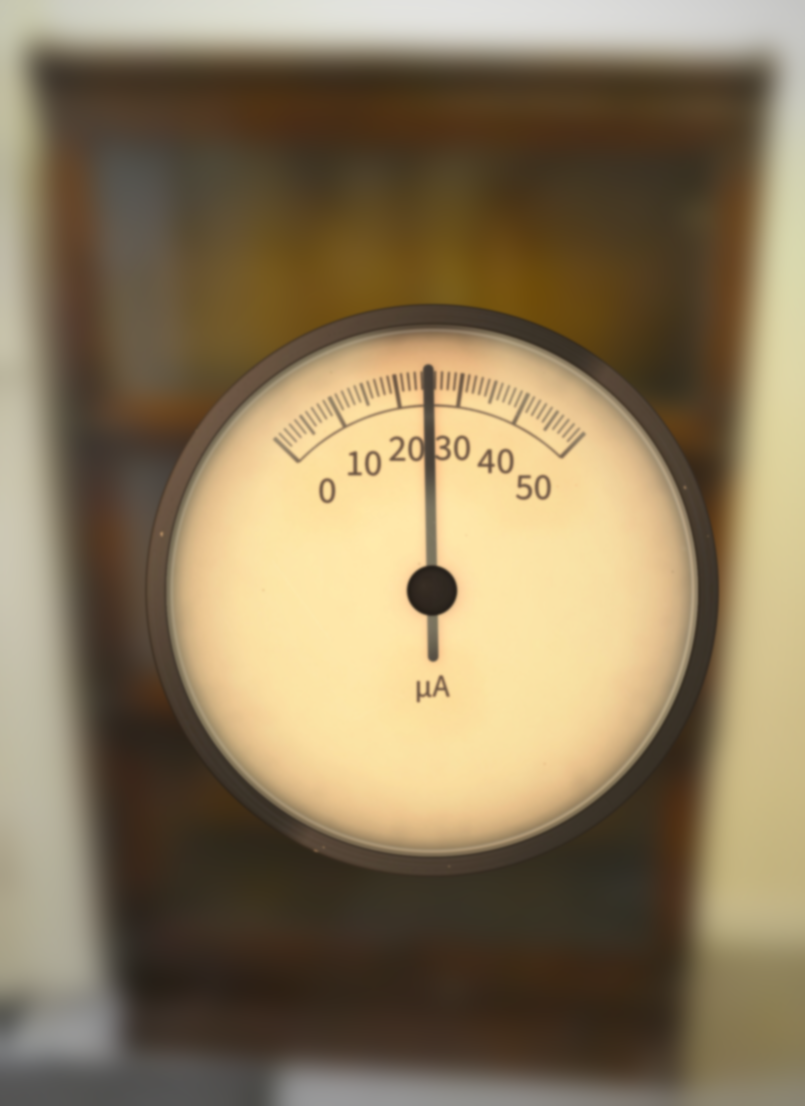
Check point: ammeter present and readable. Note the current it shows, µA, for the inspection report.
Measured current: 25 µA
